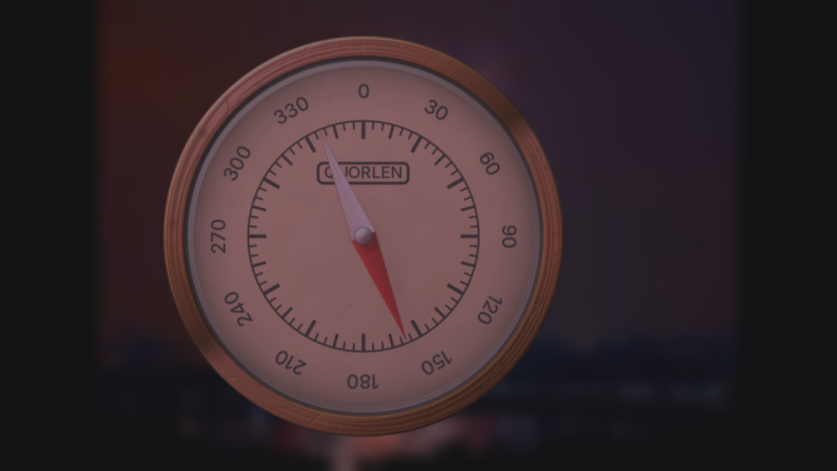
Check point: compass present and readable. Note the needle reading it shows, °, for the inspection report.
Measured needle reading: 157.5 °
